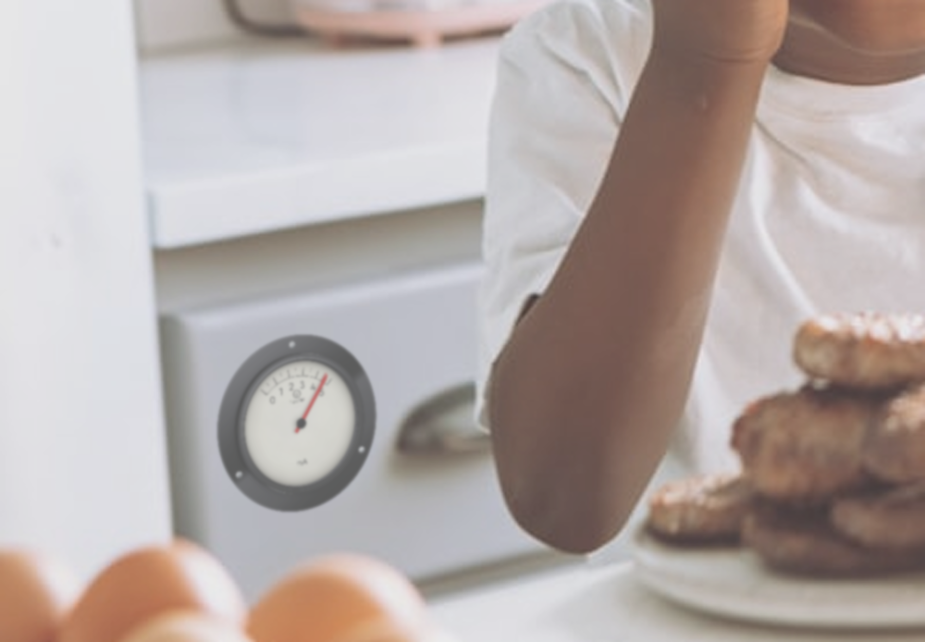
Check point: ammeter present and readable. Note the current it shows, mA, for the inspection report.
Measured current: 4.5 mA
